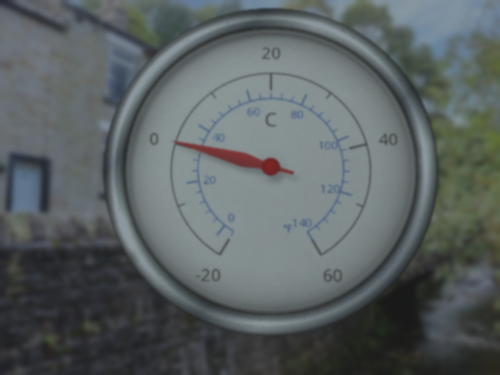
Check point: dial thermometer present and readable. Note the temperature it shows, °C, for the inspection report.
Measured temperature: 0 °C
